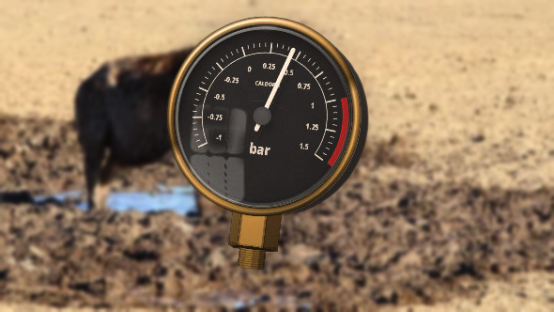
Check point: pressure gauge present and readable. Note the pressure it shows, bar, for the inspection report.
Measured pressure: 0.45 bar
